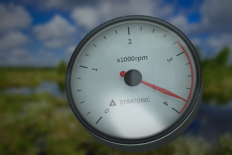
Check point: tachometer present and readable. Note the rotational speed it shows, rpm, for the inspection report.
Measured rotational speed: 3800 rpm
